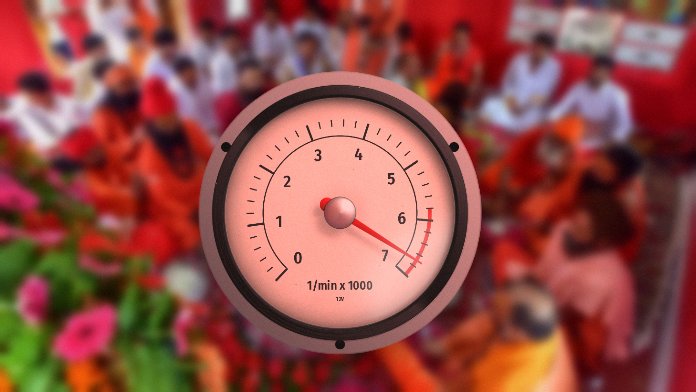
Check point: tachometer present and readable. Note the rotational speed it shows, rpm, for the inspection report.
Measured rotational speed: 6700 rpm
